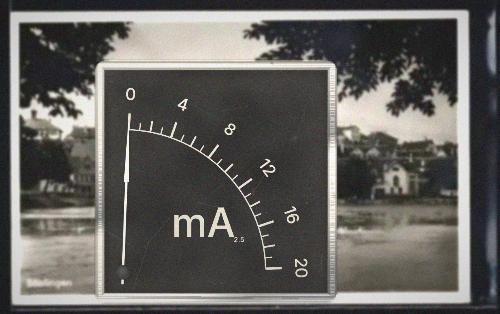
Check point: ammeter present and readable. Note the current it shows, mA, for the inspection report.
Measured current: 0 mA
